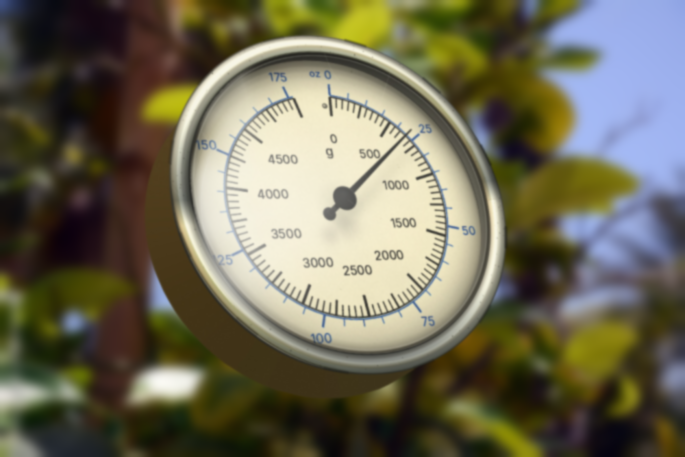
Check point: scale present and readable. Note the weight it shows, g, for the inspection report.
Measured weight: 650 g
